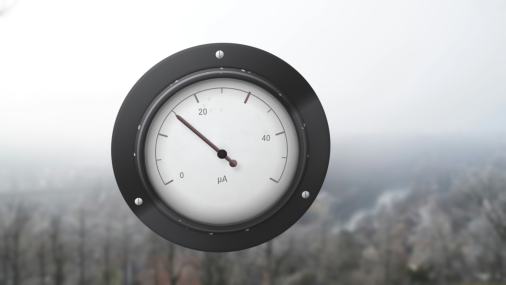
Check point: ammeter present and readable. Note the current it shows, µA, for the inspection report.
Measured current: 15 µA
